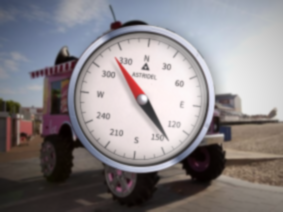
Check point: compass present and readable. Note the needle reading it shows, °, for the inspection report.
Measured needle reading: 320 °
